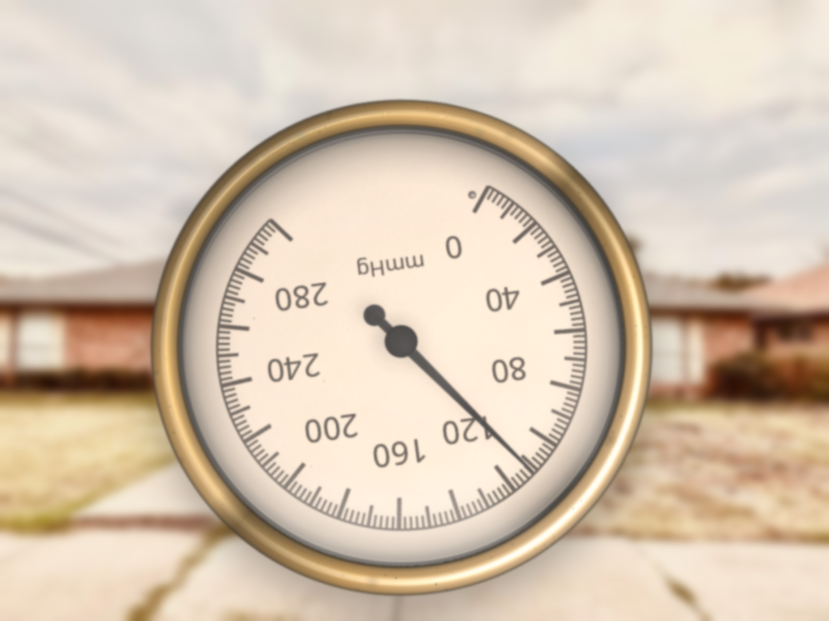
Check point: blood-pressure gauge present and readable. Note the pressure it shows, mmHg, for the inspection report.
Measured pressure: 112 mmHg
